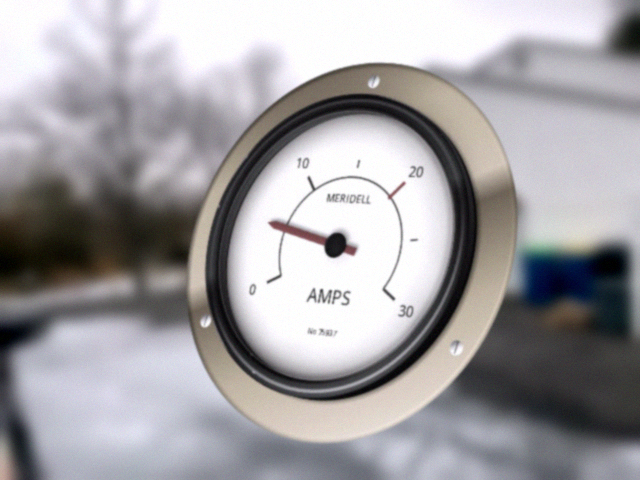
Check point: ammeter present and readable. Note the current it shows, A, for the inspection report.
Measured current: 5 A
